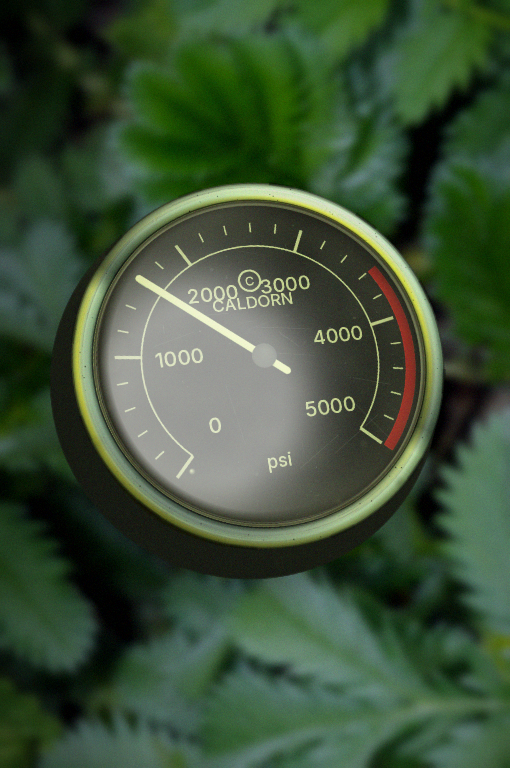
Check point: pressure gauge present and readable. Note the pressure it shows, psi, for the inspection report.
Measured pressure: 1600 psi
